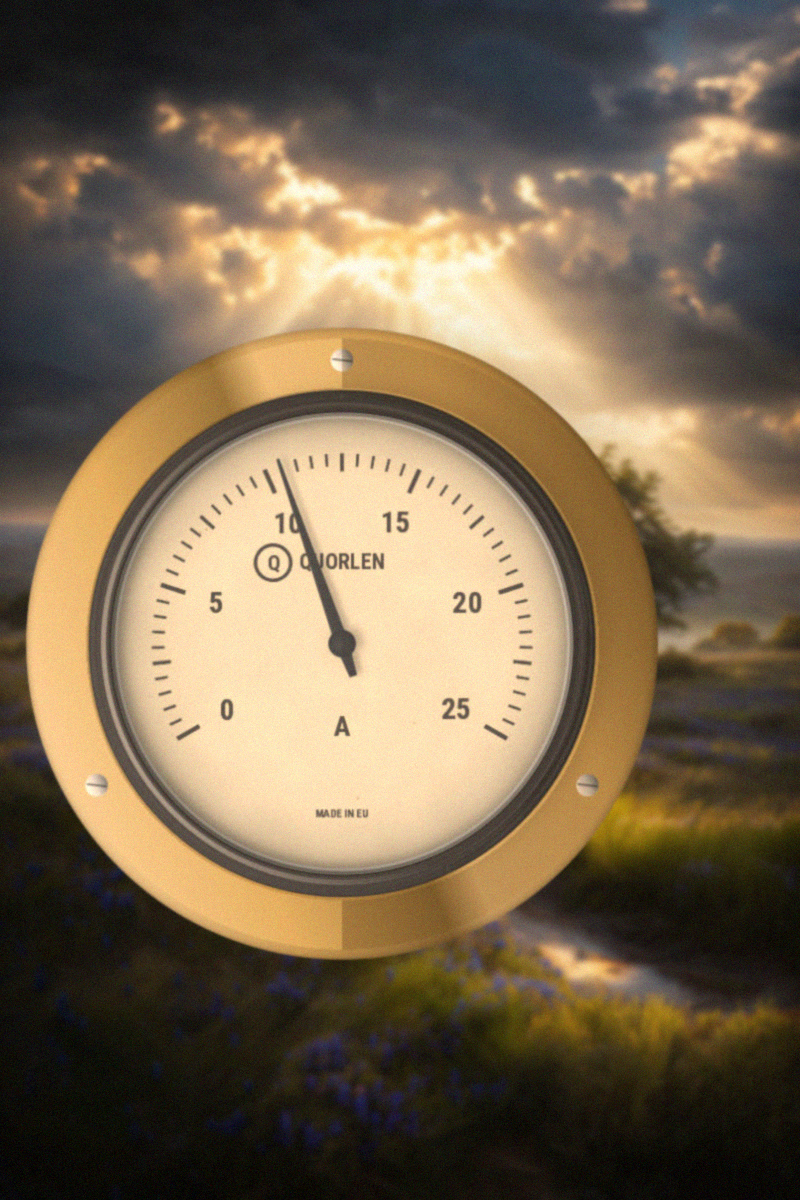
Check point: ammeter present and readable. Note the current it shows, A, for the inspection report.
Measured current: 10.5 A
